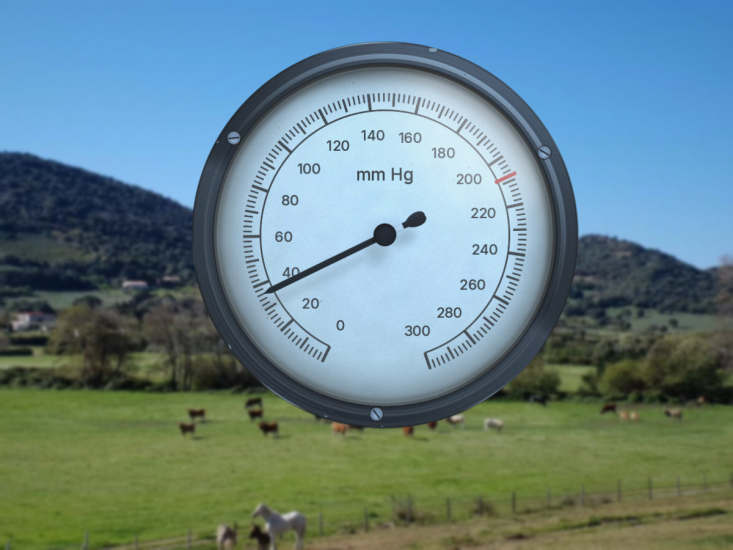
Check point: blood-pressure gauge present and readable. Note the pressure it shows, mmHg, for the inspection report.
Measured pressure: 36 mmHg
